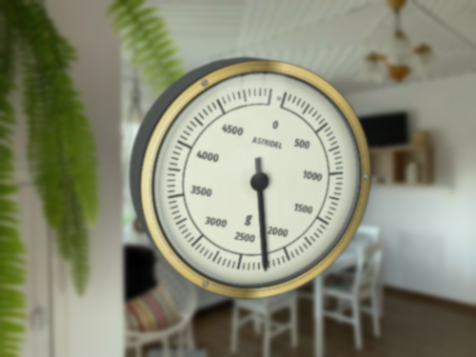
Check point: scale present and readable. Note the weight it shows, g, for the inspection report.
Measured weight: 2250 g
